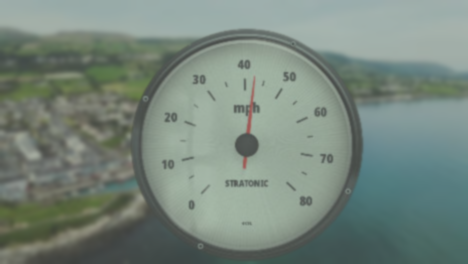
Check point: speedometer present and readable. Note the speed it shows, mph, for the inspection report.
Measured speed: 42.5 mph
